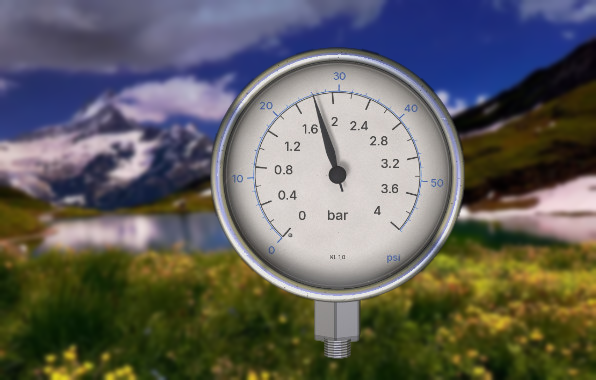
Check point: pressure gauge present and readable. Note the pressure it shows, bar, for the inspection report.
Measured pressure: 1.8 bar
